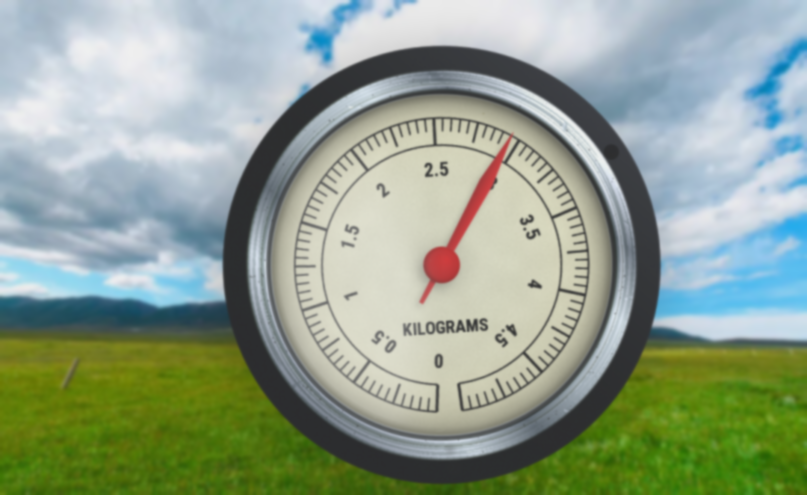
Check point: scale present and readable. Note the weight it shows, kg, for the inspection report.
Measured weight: 2.95 kg
